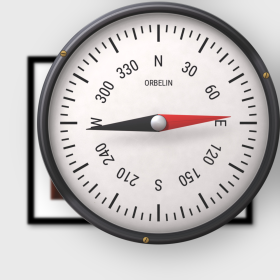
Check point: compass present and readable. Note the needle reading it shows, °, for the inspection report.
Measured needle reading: 85 °
